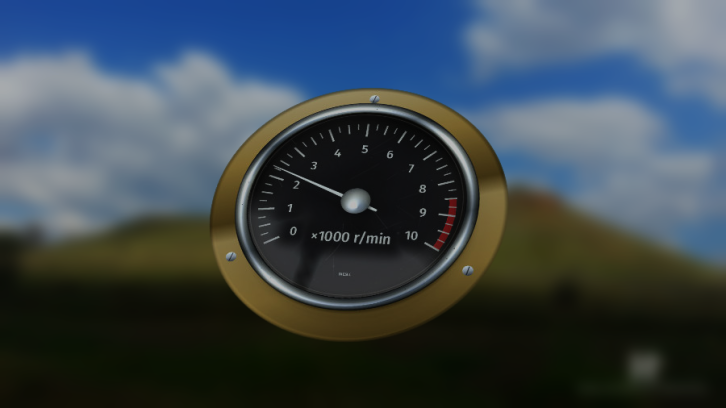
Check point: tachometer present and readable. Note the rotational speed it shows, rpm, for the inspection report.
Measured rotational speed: 2250 rpm
